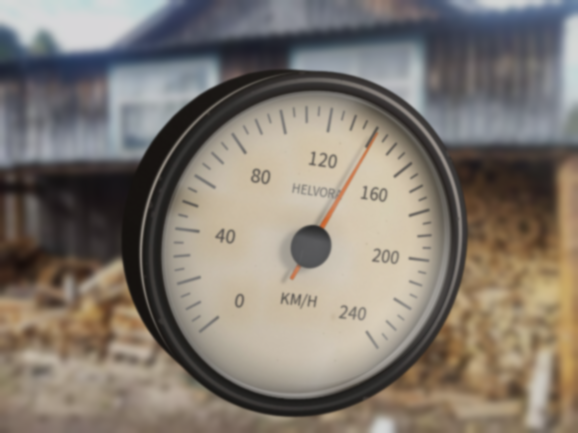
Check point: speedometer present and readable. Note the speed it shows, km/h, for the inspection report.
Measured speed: 140 km/h
